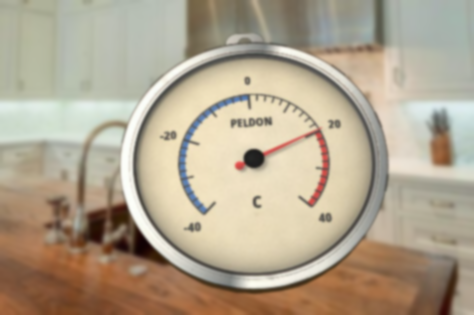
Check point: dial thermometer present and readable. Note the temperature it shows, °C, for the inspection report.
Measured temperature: 20 °C
